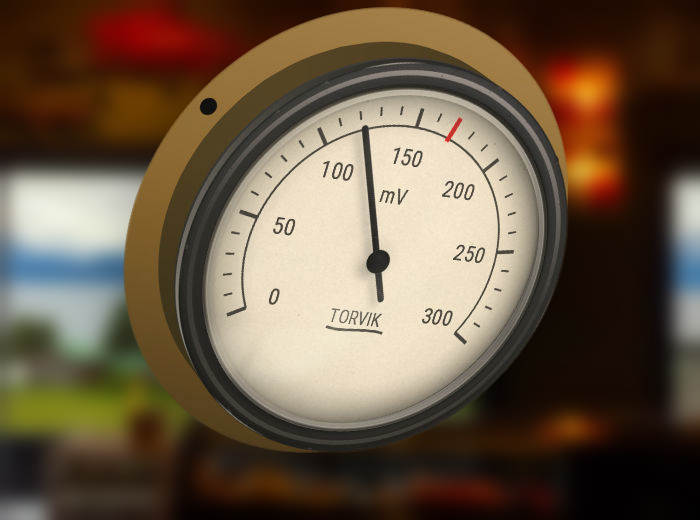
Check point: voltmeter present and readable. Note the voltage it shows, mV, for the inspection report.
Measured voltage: 120 mV
